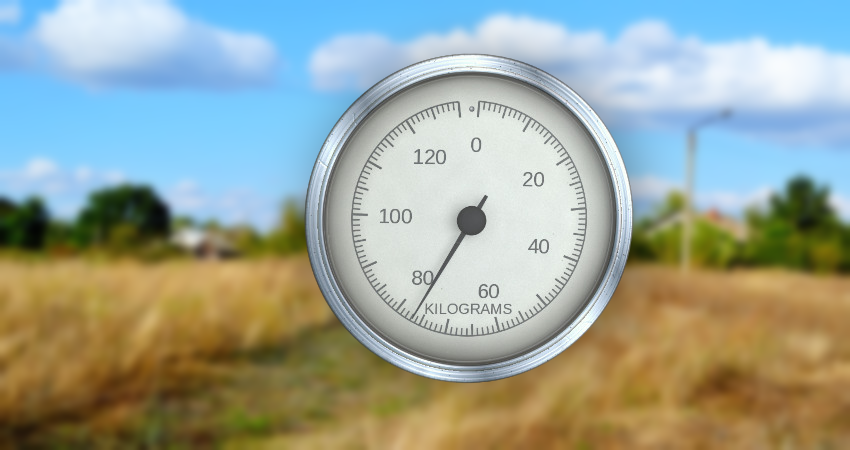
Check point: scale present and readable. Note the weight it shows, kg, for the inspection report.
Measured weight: 77 kg
